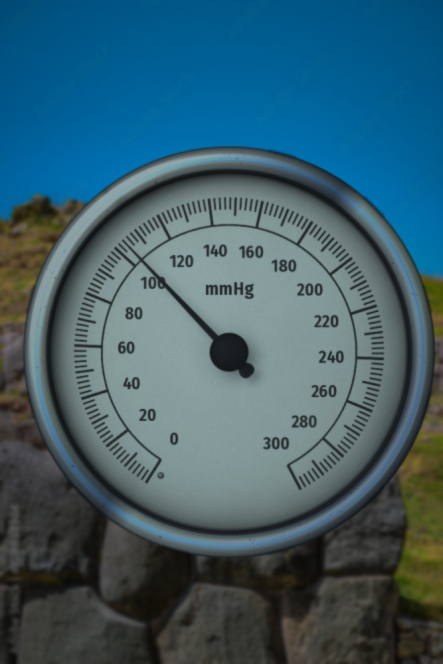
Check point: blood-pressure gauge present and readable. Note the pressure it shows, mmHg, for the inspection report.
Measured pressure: 104 mmHg
